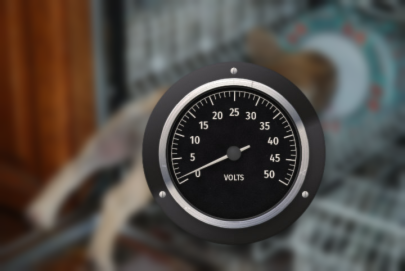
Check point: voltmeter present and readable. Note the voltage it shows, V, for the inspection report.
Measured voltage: 1 V
